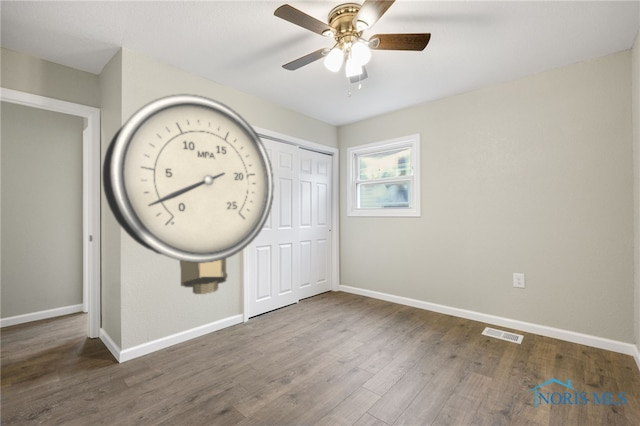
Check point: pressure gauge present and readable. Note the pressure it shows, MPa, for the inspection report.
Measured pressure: 2 MPa
